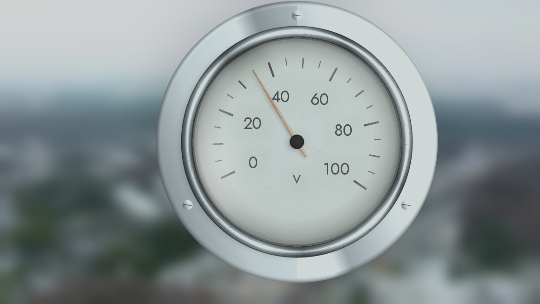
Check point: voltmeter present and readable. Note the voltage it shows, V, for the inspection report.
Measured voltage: 35 V
